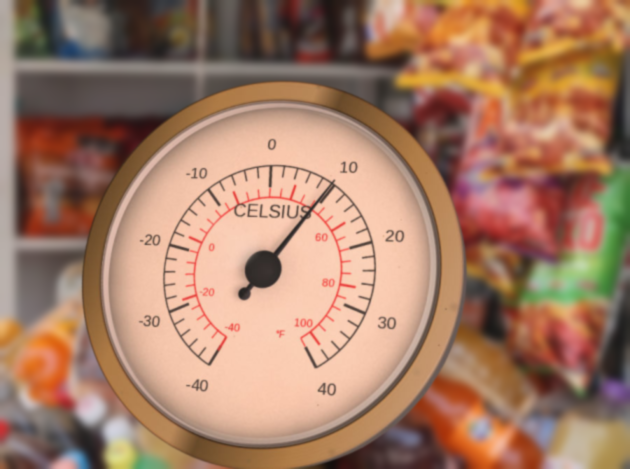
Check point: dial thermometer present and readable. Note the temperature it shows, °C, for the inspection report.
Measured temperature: 10 °C
